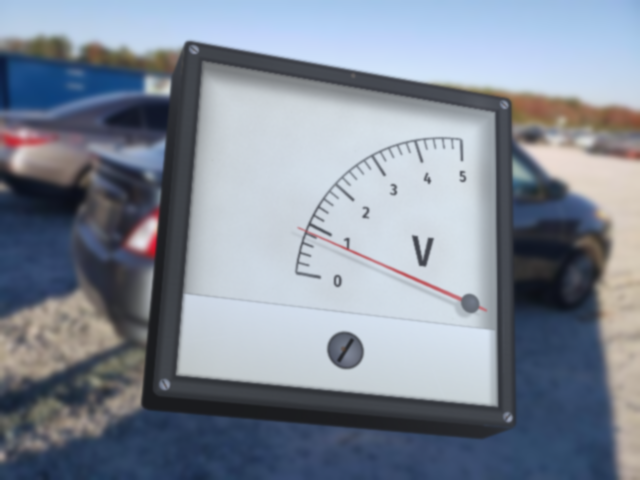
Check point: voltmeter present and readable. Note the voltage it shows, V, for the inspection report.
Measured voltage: 0.8 V
